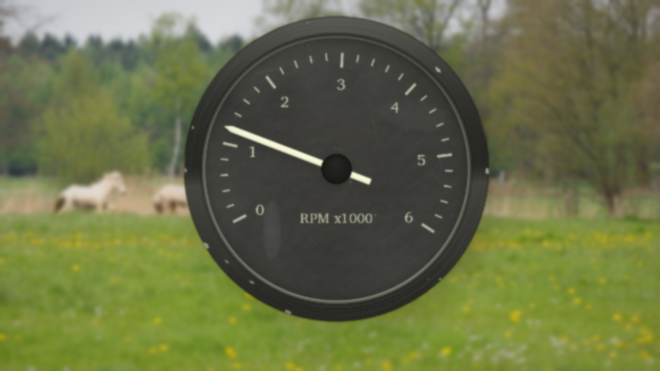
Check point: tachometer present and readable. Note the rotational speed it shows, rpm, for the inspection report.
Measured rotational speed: 1200 rpm
